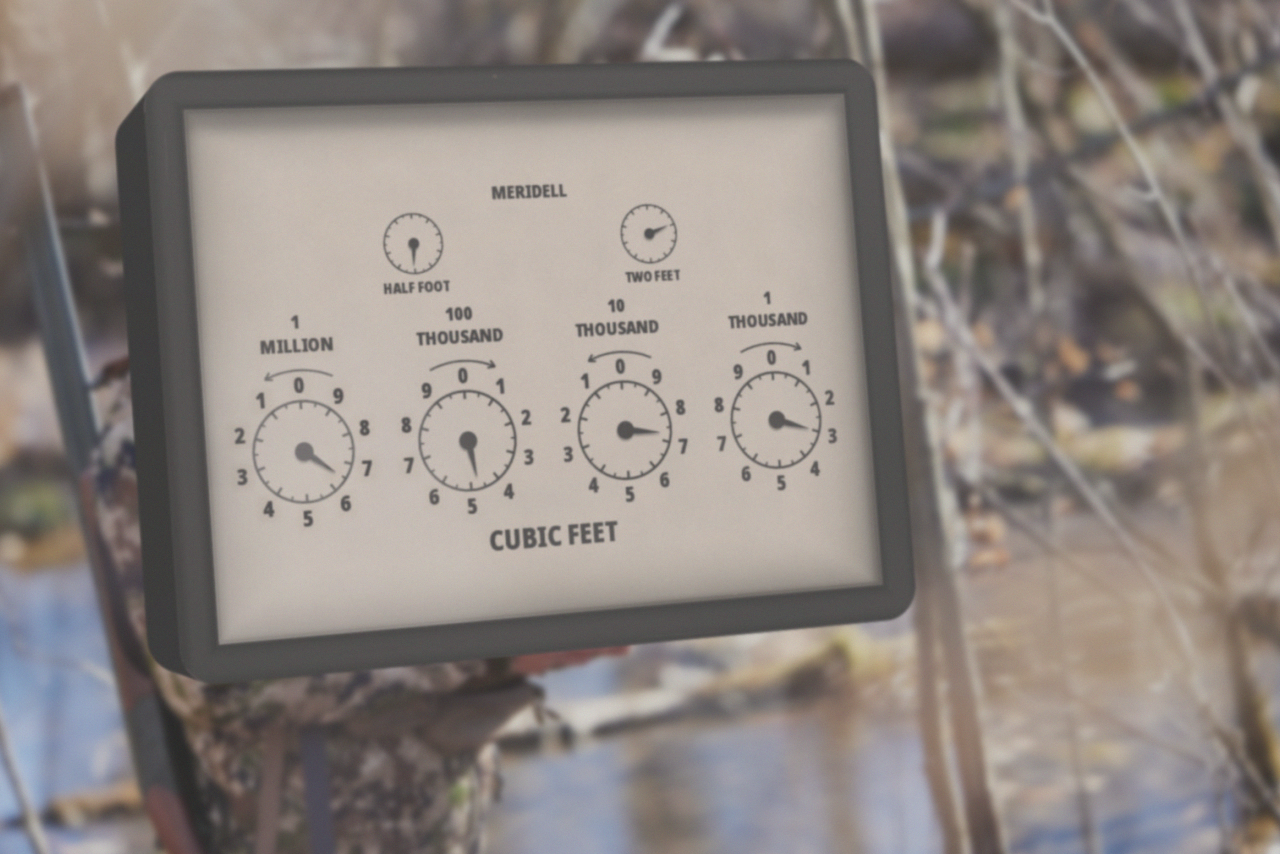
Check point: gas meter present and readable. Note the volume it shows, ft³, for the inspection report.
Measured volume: 647300 ft³
